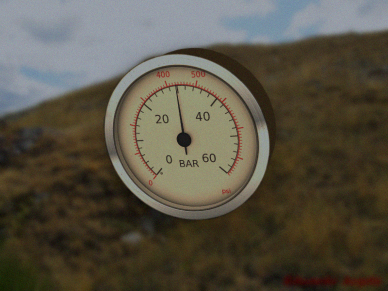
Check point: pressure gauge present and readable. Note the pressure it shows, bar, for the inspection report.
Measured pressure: 30 bar
